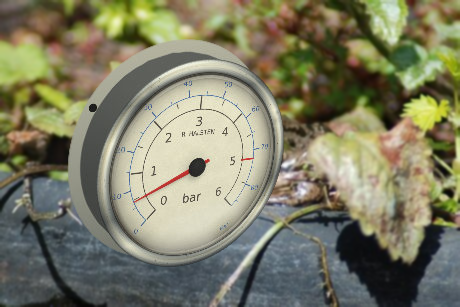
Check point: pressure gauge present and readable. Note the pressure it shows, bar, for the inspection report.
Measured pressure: 0.5 bar
